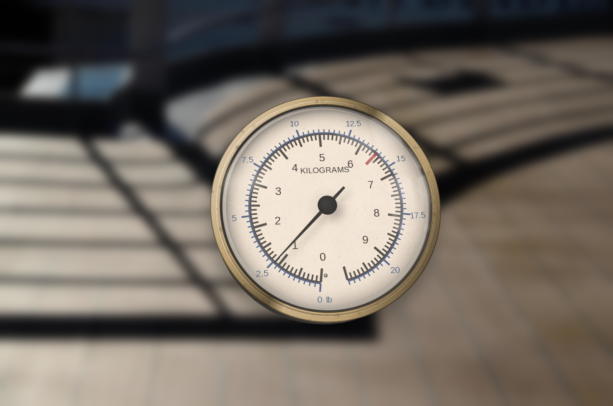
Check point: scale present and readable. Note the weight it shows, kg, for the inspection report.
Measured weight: 1.1 kg
